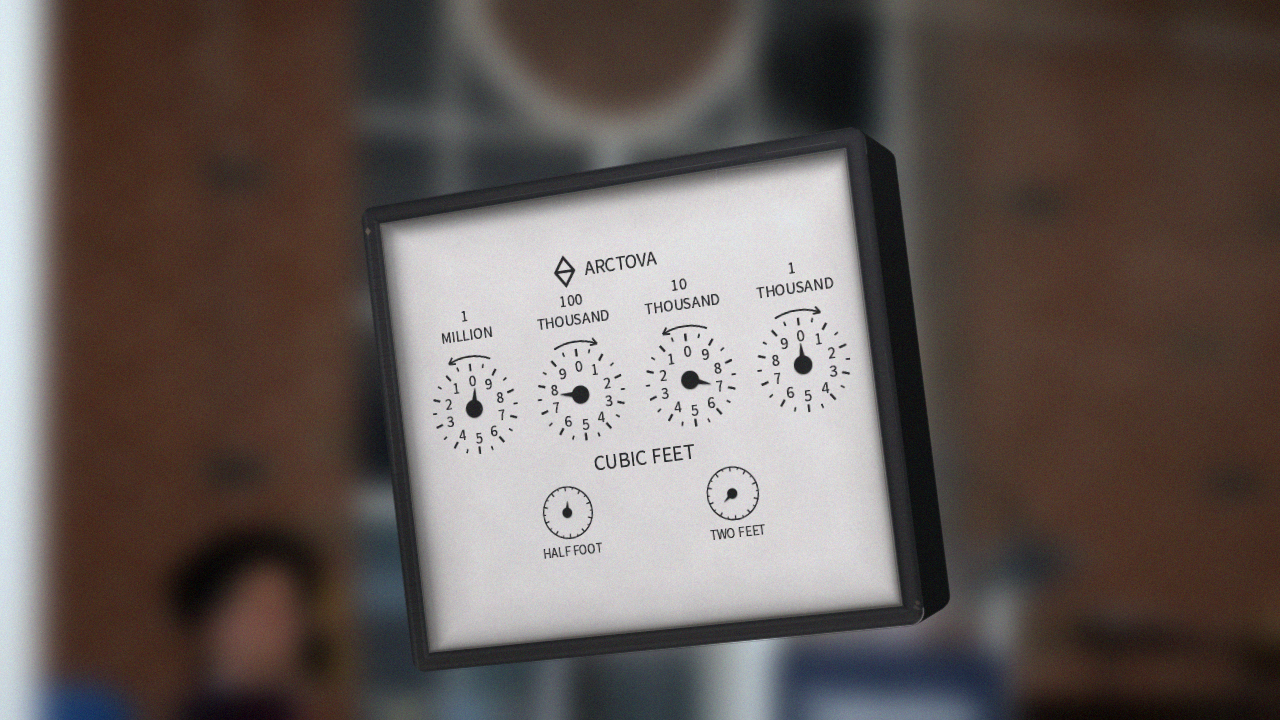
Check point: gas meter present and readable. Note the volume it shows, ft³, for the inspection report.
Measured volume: 977000 ft³
